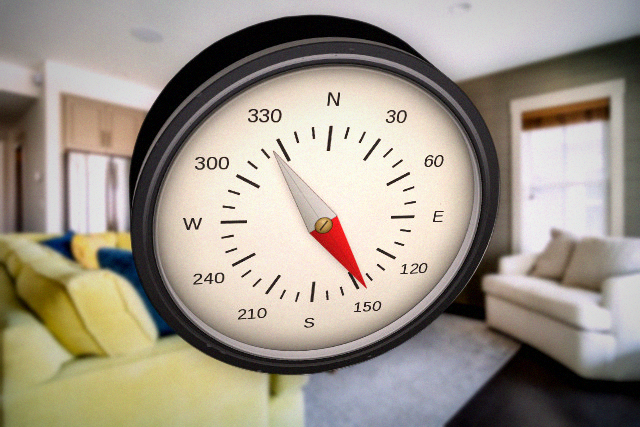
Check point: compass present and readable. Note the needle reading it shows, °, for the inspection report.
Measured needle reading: 145 °
